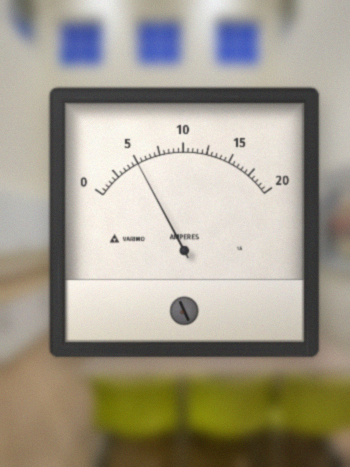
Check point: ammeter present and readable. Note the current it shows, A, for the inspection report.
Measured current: 5 A
